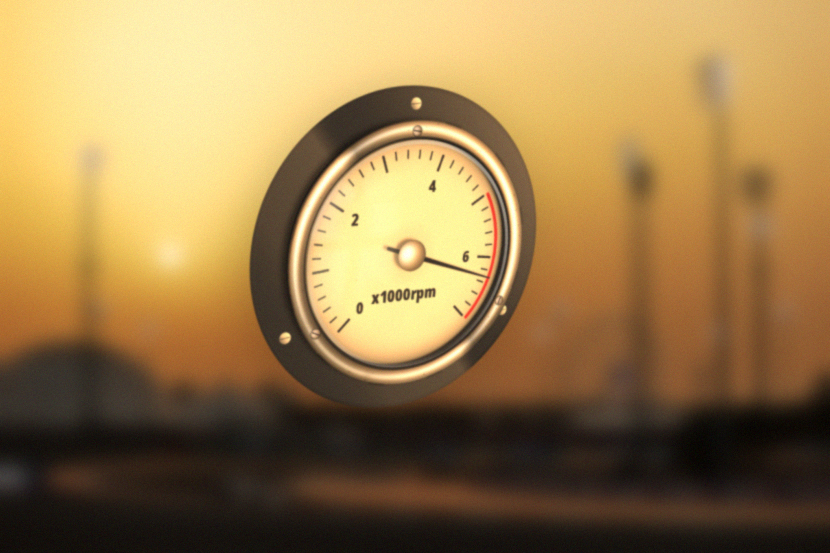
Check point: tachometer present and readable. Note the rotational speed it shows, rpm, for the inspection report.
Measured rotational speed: 6300 rpm
